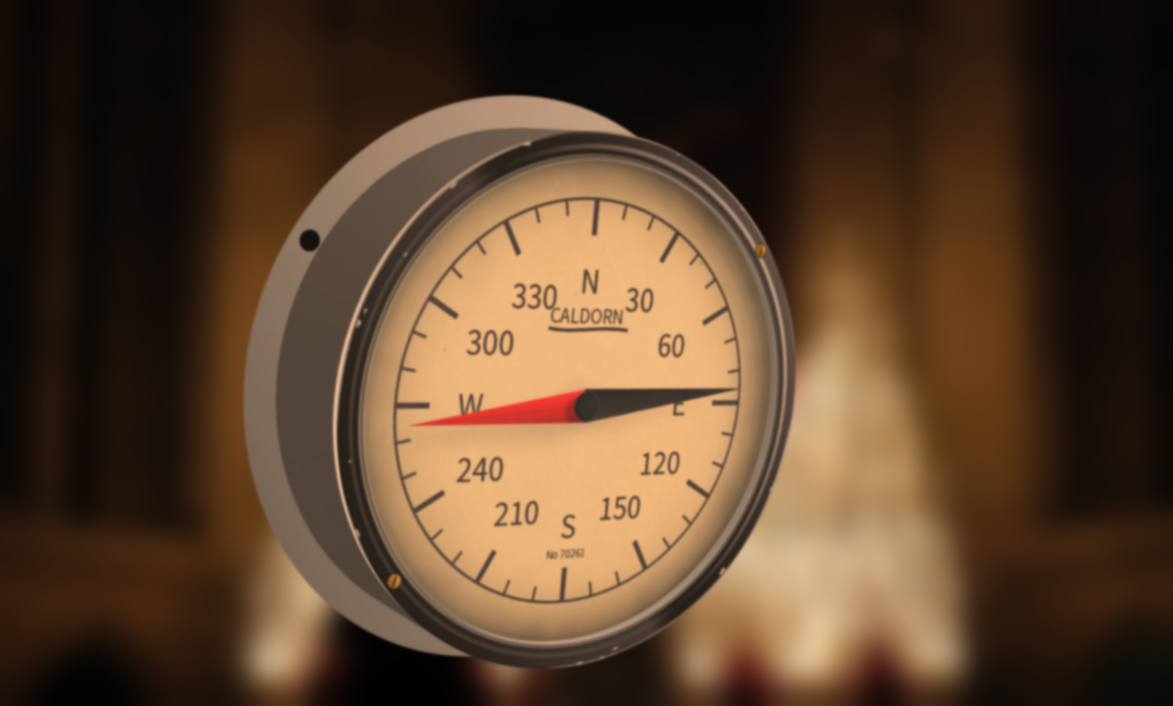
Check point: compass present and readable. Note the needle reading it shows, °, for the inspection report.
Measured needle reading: 265 °
